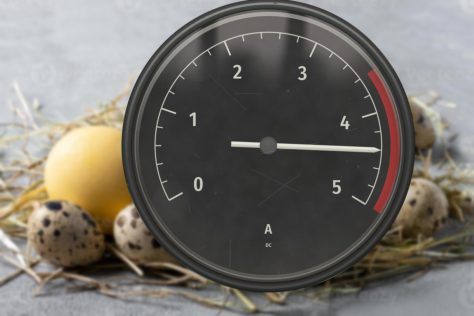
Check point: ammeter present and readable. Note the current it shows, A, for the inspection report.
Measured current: 4.4 A
